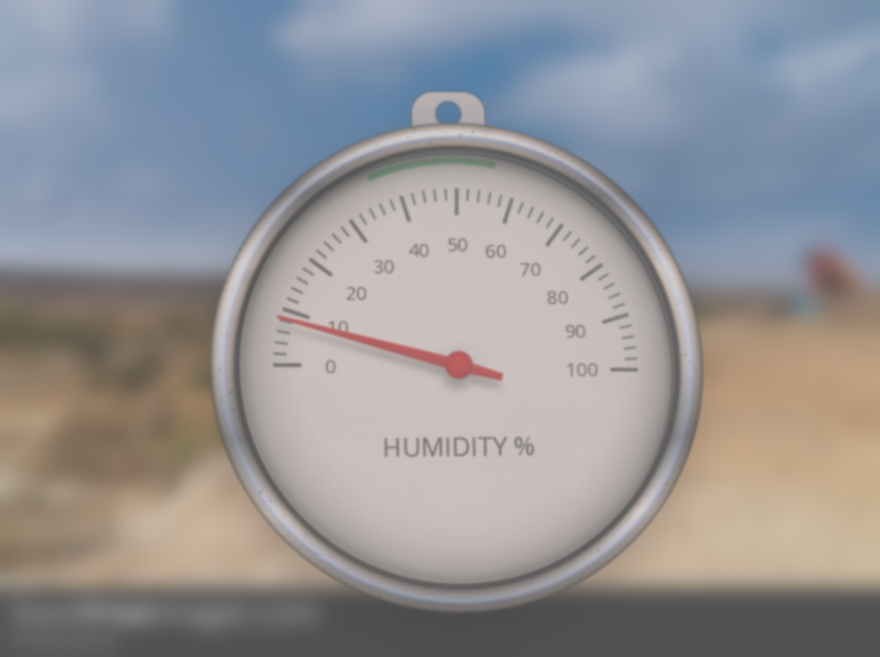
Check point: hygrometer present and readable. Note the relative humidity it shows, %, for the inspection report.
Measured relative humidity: 8 %
